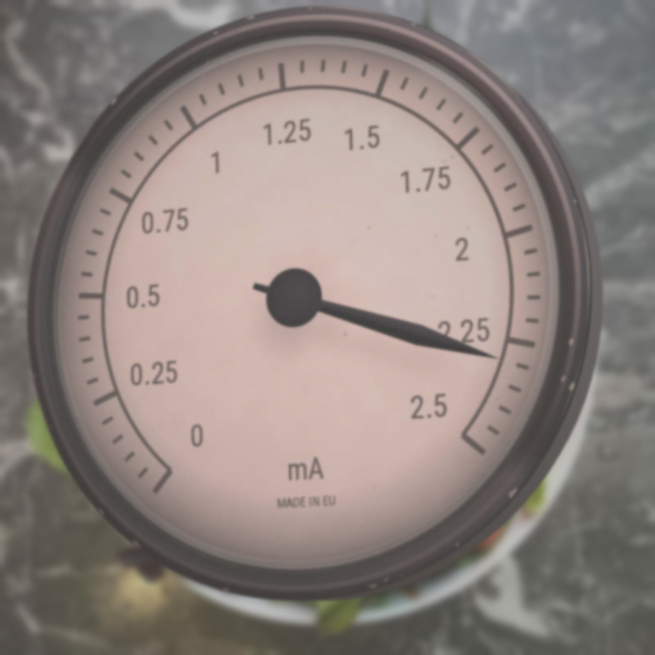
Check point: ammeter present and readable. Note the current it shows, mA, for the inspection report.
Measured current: 2.3 mA
